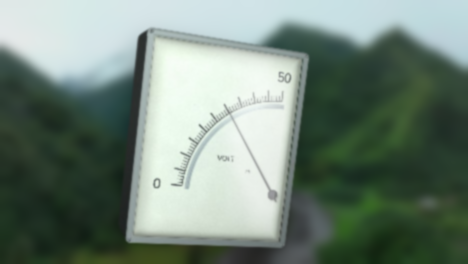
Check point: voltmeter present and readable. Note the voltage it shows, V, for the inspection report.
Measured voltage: 30 V
